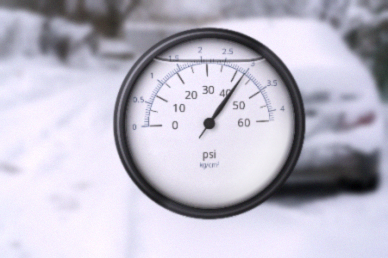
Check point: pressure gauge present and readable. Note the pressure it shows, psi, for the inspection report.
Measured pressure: 42.5 psi
